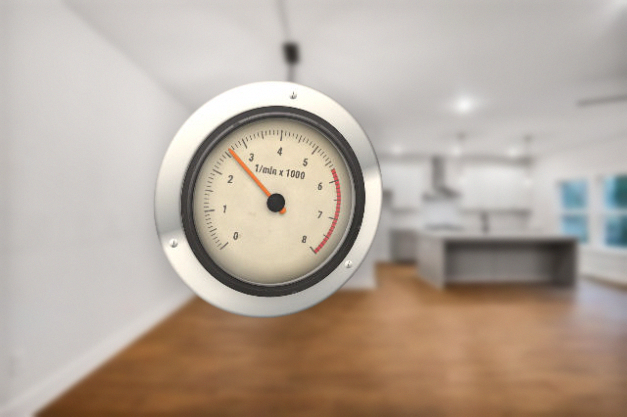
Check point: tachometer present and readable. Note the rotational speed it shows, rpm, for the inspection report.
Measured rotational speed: 2600 rpm
